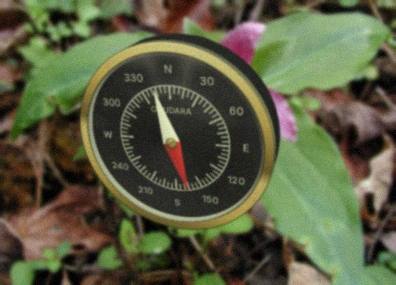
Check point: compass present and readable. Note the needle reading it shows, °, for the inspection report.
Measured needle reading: 165 °
